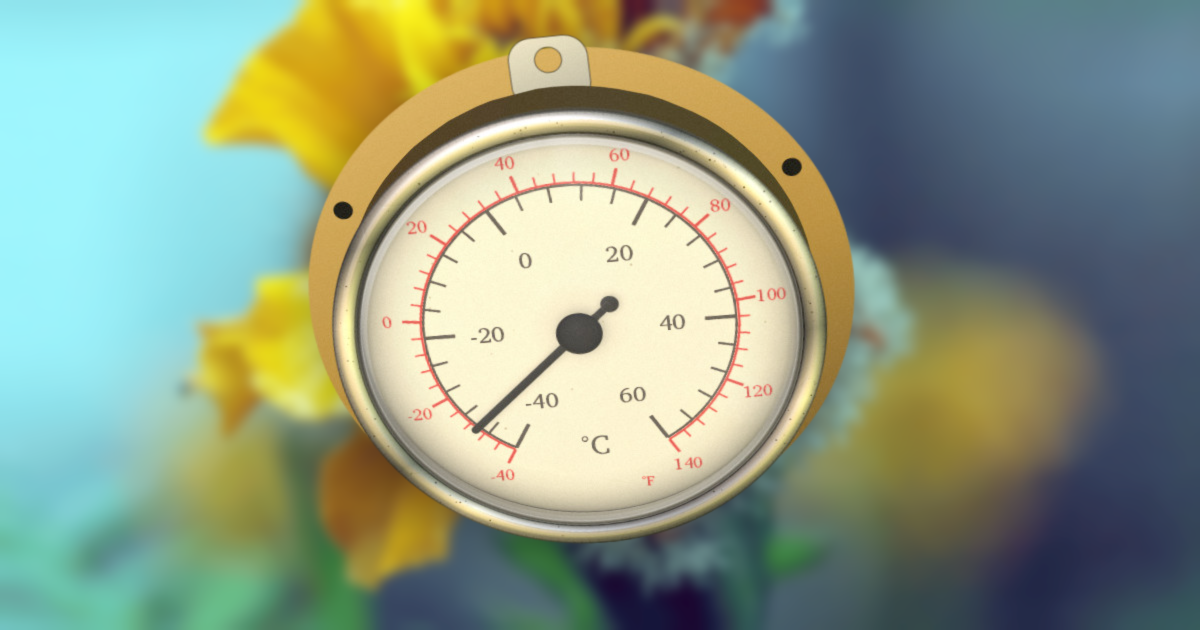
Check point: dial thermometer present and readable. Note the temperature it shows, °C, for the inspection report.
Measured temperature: -34 °C
